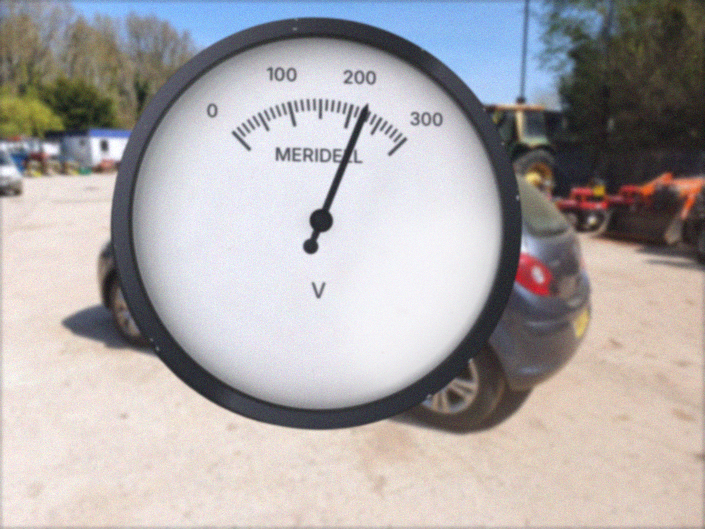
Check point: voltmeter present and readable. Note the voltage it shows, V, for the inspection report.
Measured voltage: 220 V
